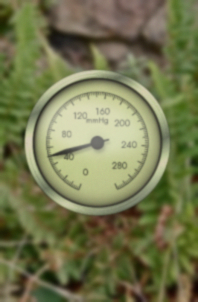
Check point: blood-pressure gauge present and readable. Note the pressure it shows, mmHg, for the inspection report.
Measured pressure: 50 mmHg
